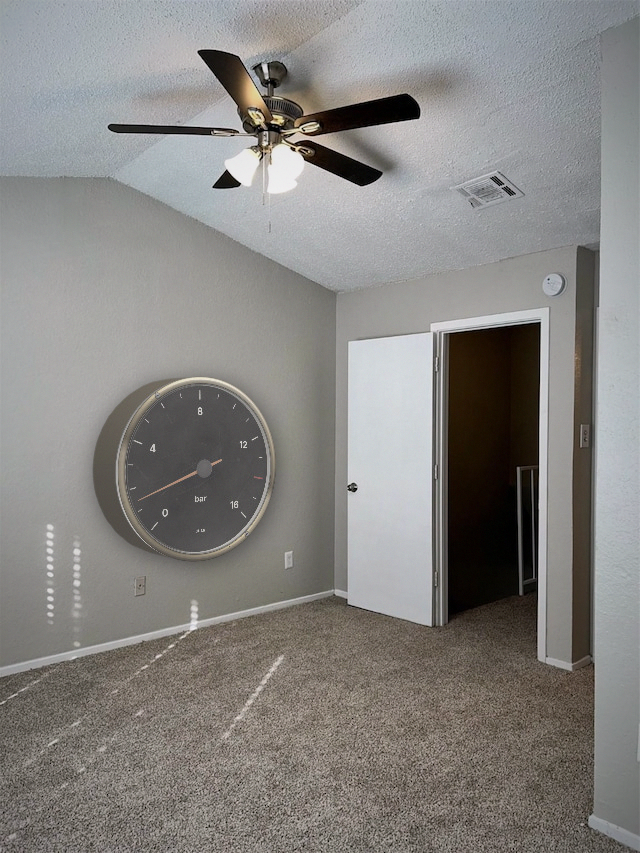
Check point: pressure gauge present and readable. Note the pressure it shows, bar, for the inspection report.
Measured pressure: 1.5 bar
